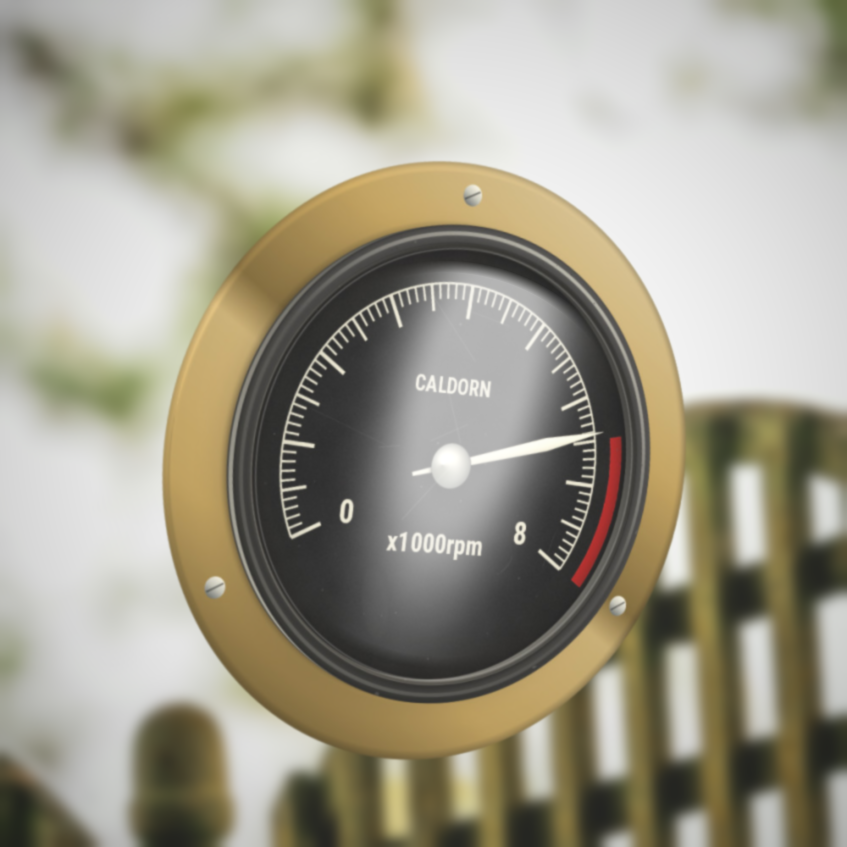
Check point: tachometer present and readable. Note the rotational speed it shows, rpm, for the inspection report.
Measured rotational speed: 6400 rpm
